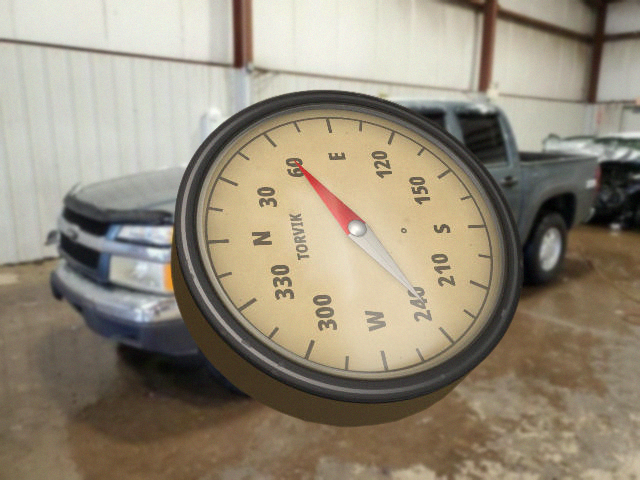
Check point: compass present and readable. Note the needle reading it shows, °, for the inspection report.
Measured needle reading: 60 °
